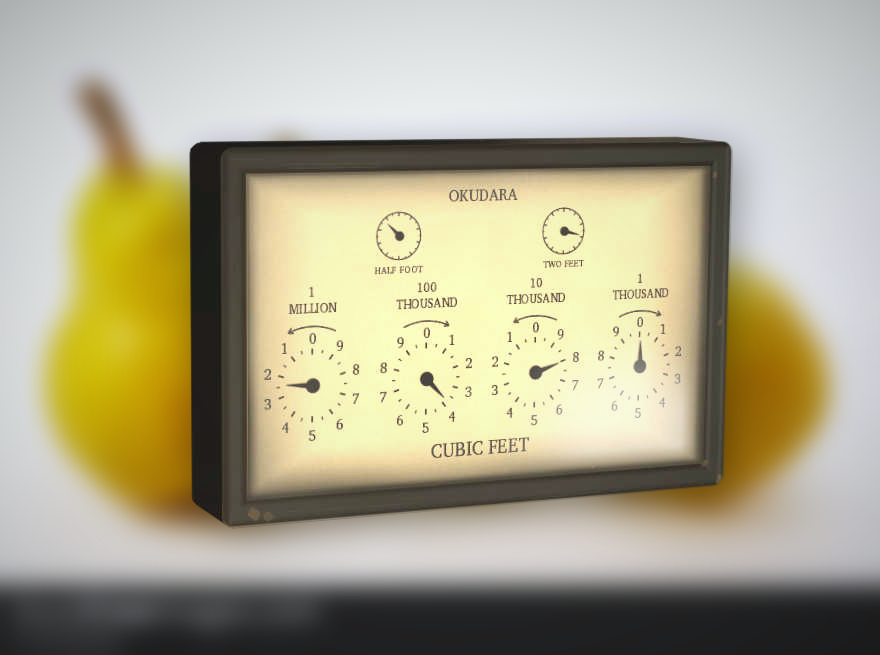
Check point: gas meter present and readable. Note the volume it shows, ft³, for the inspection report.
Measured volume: 238000 ft³
